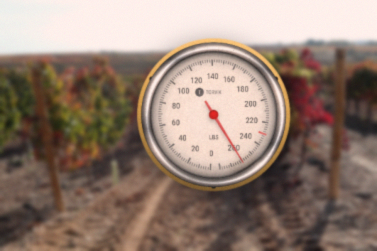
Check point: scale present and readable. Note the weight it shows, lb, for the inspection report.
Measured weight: 260 lb
